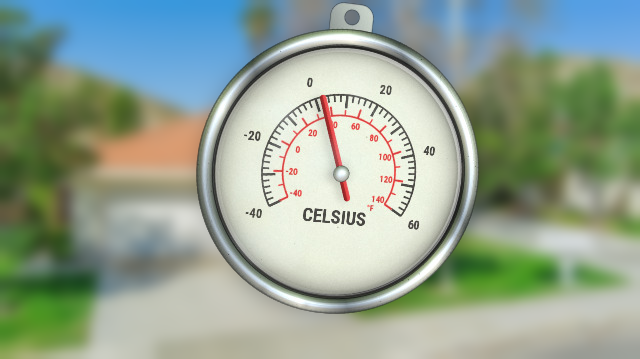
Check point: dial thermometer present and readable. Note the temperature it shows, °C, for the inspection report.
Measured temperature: 2 °C
